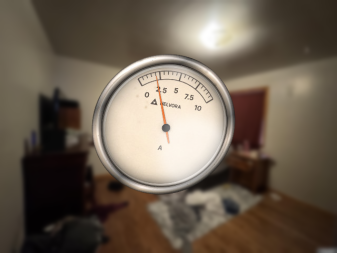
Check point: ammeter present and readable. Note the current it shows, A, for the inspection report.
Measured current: 2 A
